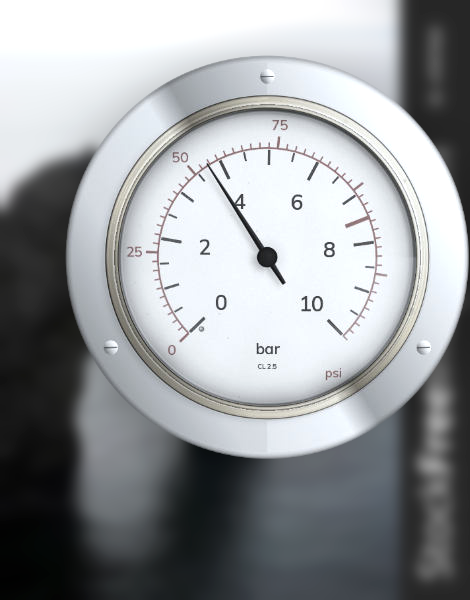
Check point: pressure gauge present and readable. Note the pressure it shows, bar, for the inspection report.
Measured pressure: 3.75 bar
